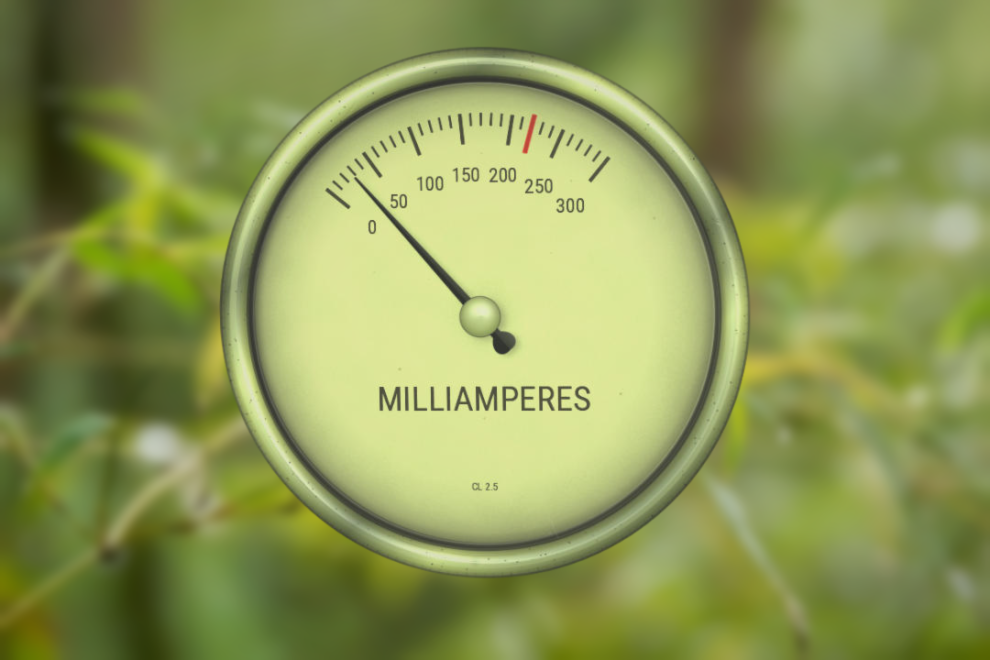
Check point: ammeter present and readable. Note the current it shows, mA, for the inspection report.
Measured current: 30 mA
